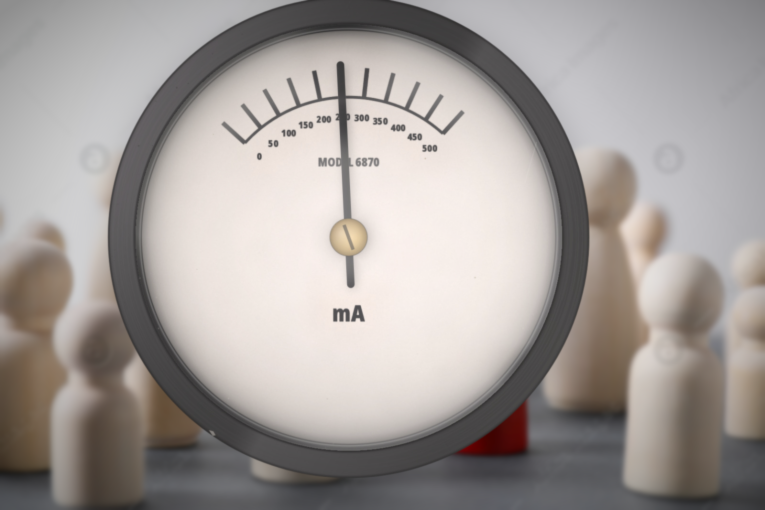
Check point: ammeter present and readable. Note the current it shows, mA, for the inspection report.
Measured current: 250 mA
